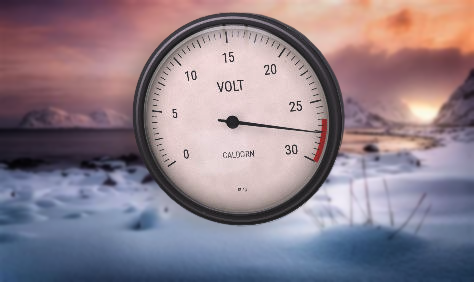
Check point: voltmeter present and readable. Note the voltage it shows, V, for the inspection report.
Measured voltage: 27.5 V
